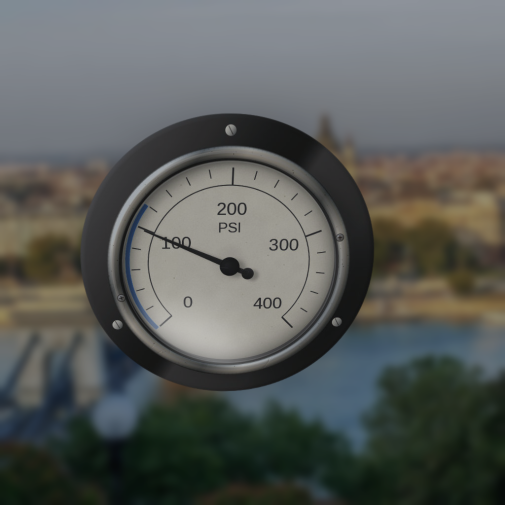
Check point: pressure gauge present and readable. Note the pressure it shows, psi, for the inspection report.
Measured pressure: 100 psi
